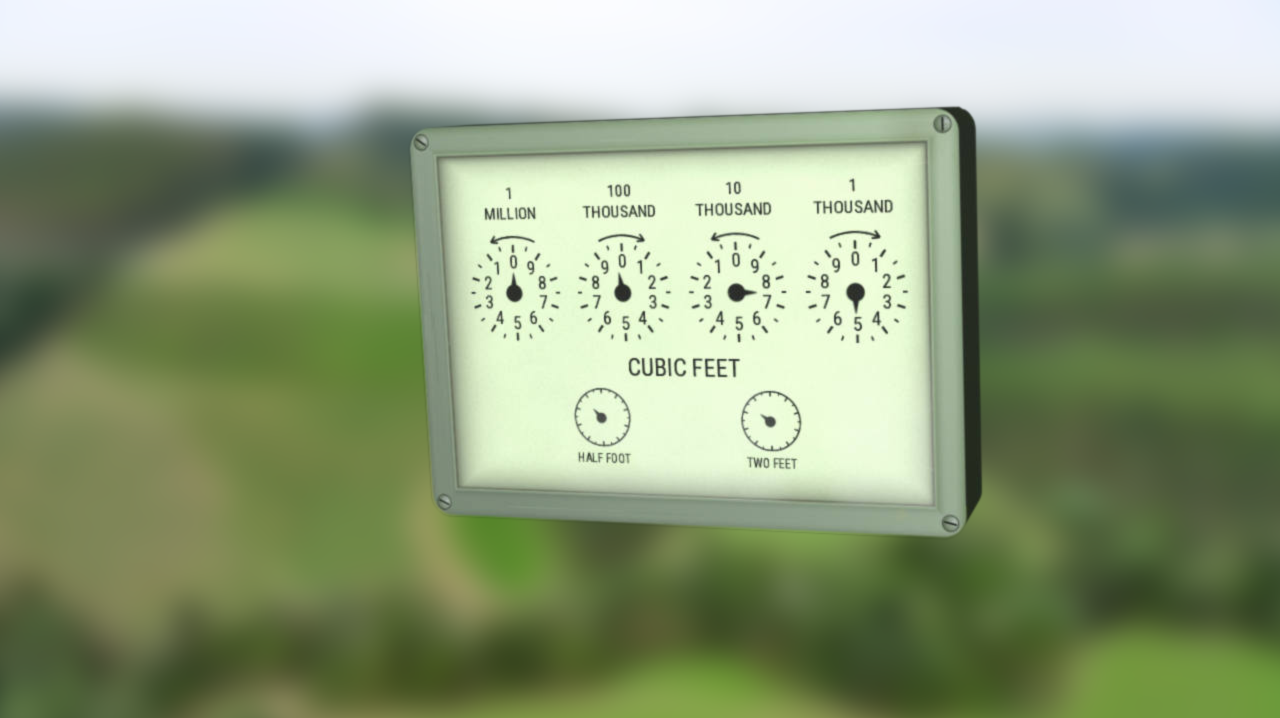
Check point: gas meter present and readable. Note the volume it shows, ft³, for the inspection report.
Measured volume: 997500 ft³
